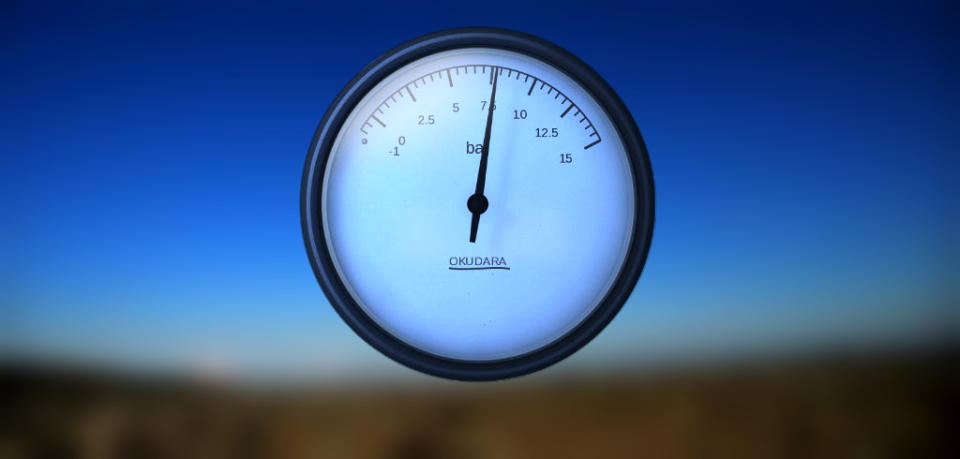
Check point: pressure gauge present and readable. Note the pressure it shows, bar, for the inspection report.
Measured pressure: 7.75 bar
